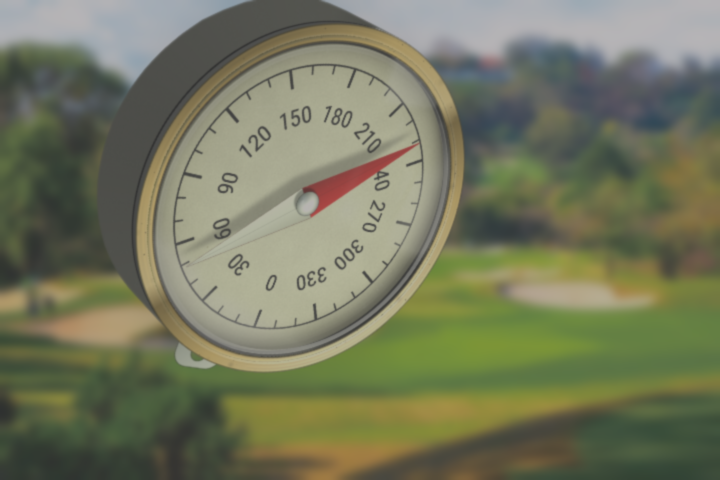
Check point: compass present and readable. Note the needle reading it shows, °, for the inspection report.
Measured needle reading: 230 °
